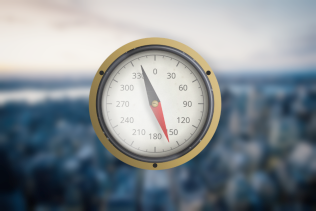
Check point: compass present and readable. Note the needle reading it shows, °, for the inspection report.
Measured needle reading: 160 °
